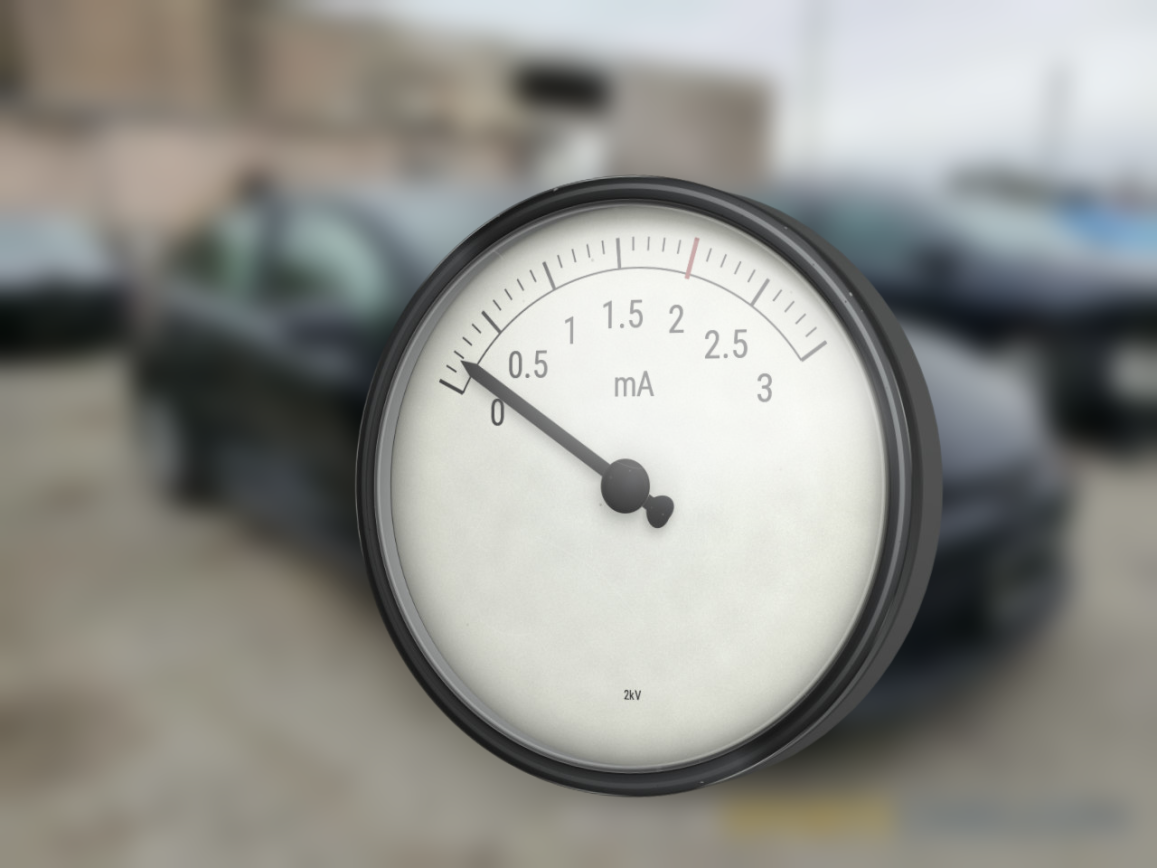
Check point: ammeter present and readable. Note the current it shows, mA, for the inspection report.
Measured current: 0.2 mA
